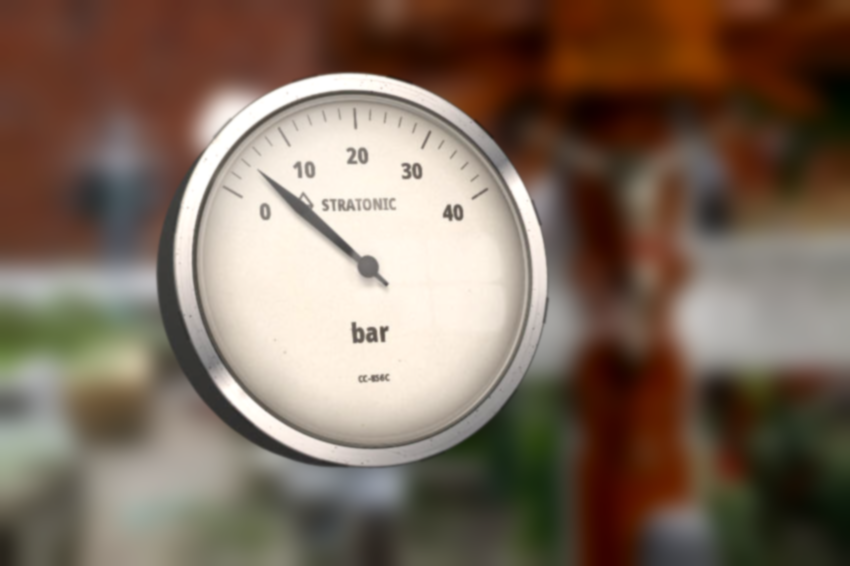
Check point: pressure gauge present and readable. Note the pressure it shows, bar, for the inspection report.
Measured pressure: 4 bar
